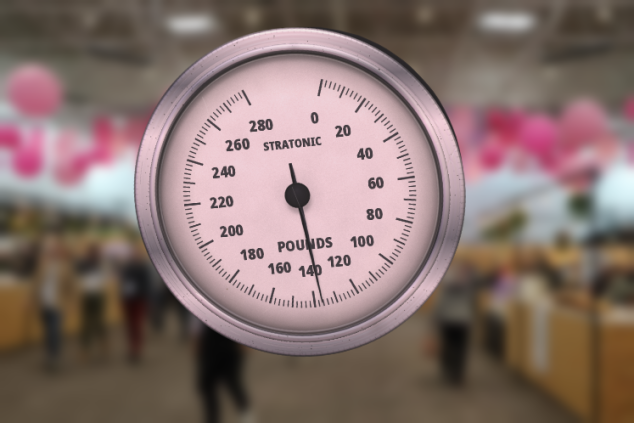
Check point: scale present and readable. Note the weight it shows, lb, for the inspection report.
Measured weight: 136 lb
